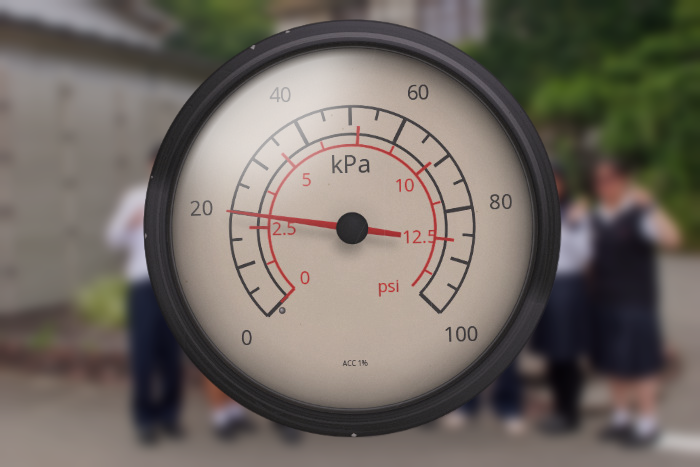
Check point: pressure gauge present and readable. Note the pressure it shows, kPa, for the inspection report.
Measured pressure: 20 kPa
